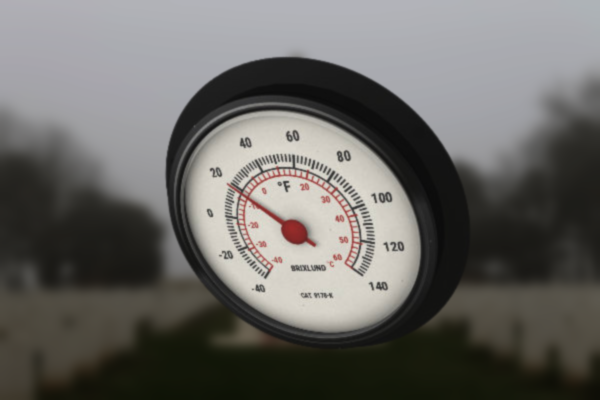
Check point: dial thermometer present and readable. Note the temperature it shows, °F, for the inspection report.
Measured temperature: 20 °F
